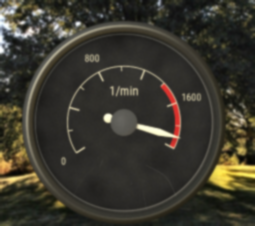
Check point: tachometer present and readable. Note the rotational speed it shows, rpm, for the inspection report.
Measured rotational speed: 1900 rpm
